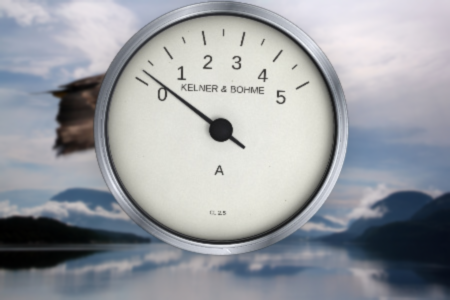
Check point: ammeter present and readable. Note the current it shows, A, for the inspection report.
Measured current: 0.25 A
